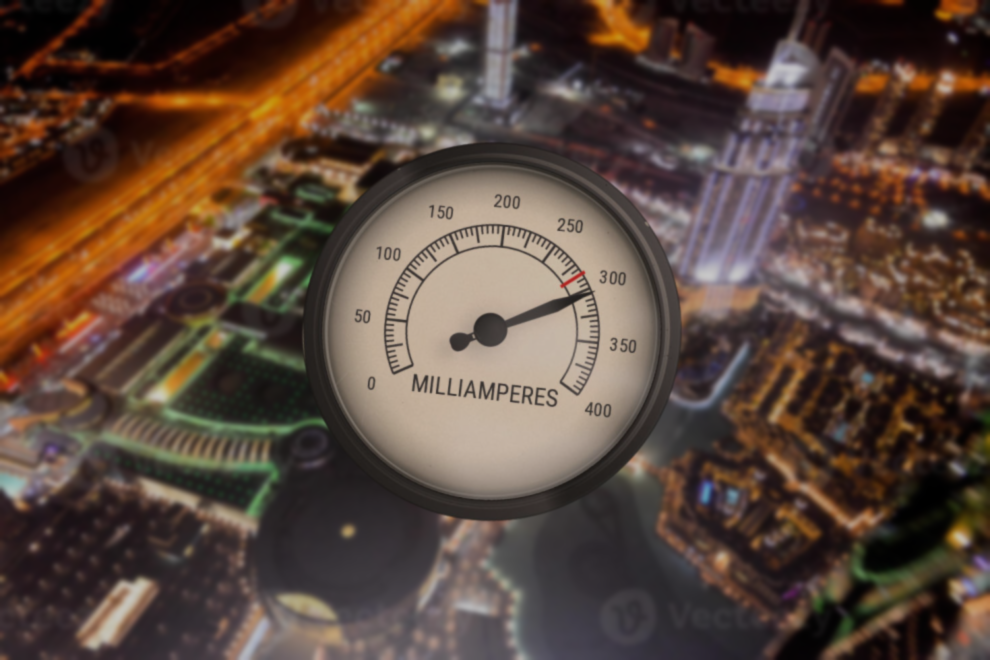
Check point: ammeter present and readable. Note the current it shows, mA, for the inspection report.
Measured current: 305 mA
